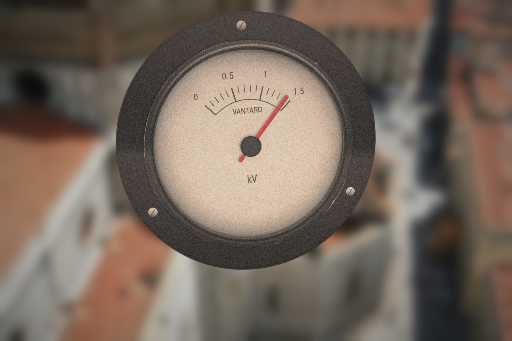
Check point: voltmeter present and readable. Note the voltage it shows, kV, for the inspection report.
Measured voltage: 1.4 kV
